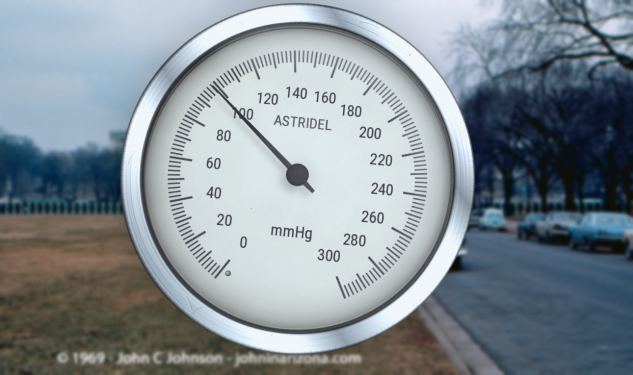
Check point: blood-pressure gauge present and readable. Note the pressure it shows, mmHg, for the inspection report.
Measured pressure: 98 mmHg
